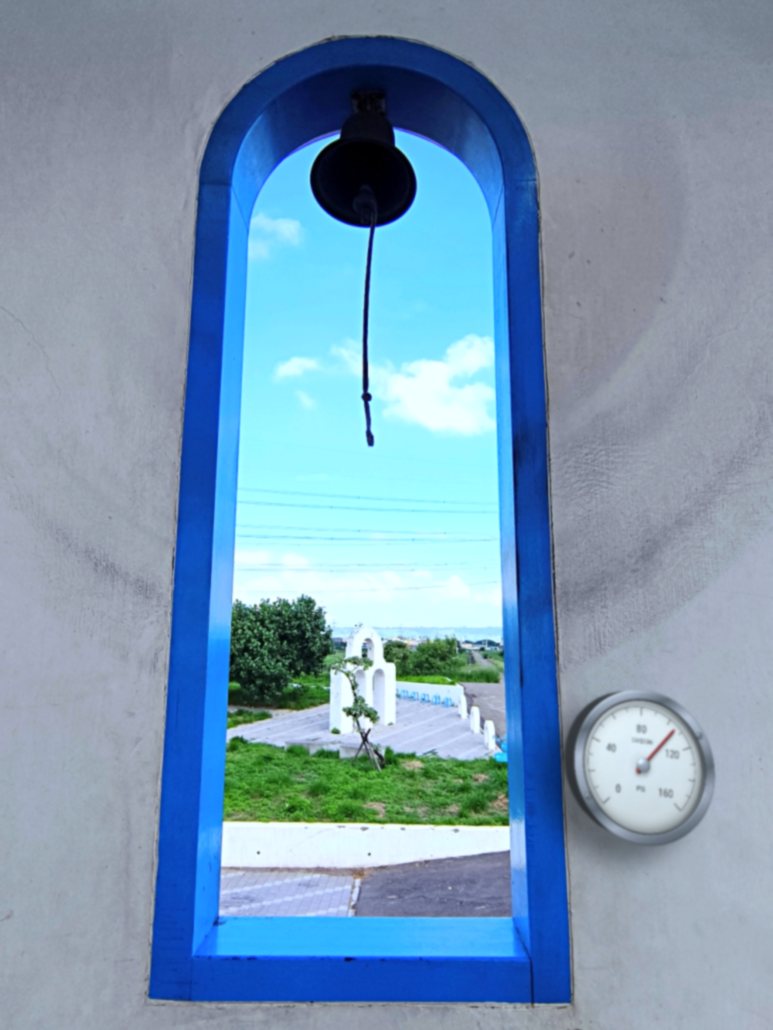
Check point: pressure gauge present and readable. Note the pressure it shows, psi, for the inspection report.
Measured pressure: 105 psi
